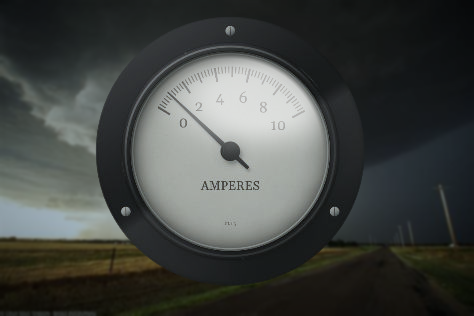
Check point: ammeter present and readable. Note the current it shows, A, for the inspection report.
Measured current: 1 A
